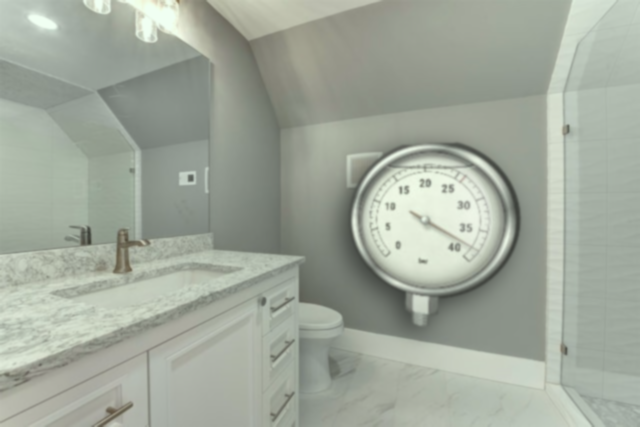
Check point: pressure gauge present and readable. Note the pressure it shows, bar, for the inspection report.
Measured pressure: 38 bar
